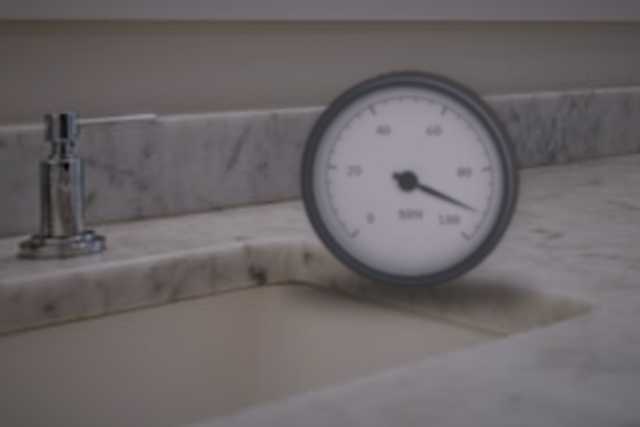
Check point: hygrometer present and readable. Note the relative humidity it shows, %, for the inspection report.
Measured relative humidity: 92 %
